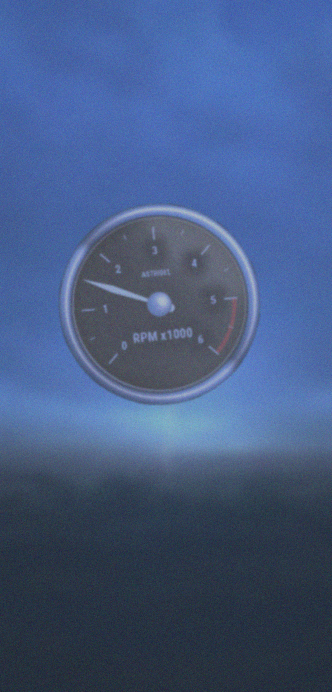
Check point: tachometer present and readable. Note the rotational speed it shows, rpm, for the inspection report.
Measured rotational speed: 1500 rpm
